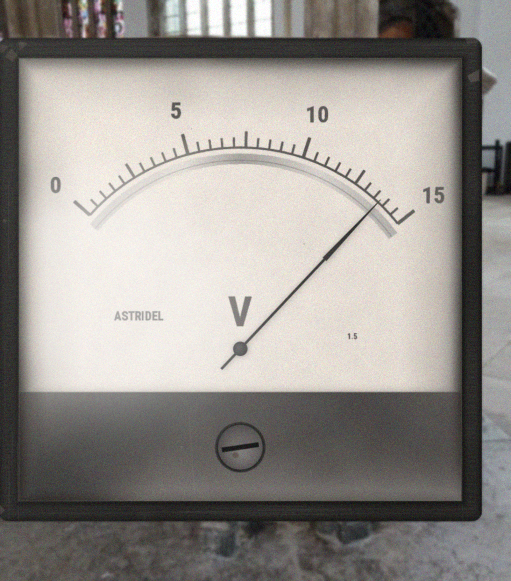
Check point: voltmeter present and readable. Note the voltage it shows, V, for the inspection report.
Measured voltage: 13.75 V
